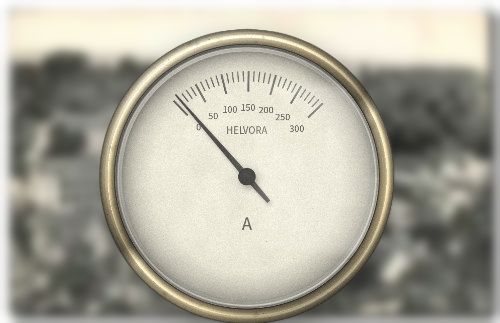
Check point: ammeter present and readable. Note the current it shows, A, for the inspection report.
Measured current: 10 A
